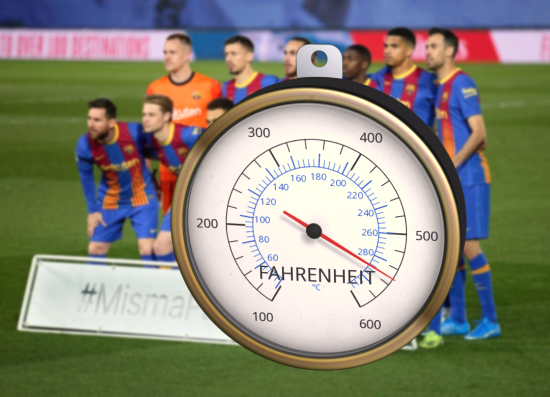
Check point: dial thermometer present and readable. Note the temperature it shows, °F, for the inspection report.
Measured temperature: 550 °F
